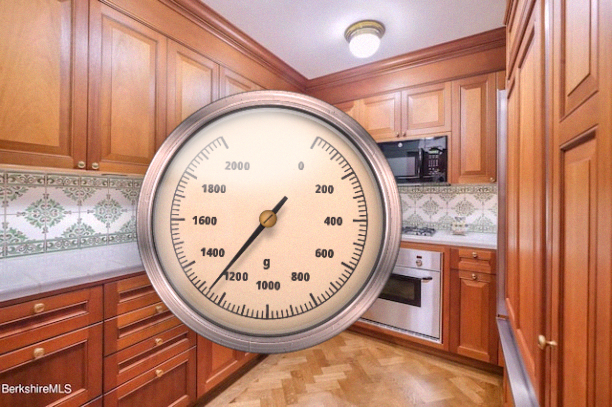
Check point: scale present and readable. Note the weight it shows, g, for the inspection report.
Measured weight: 1260 g
